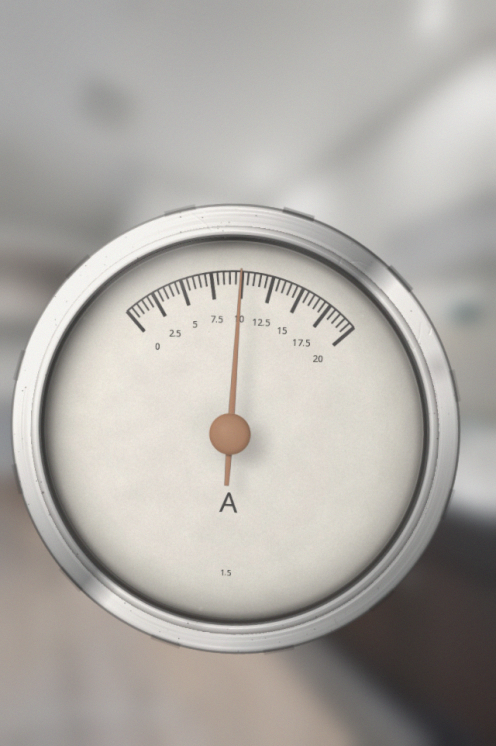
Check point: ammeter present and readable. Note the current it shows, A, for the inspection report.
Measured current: 10 A
